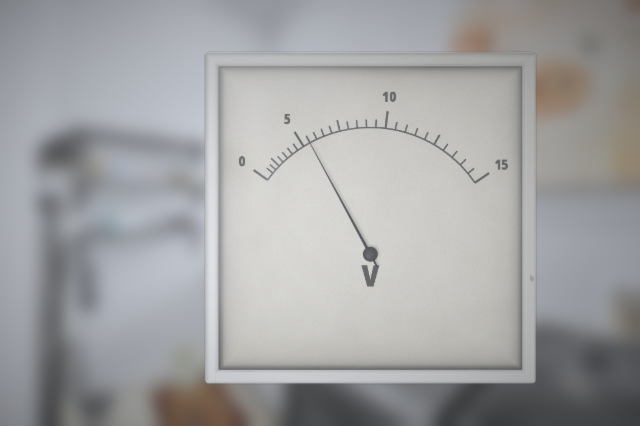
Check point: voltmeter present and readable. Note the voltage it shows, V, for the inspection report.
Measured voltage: 5.5 V
